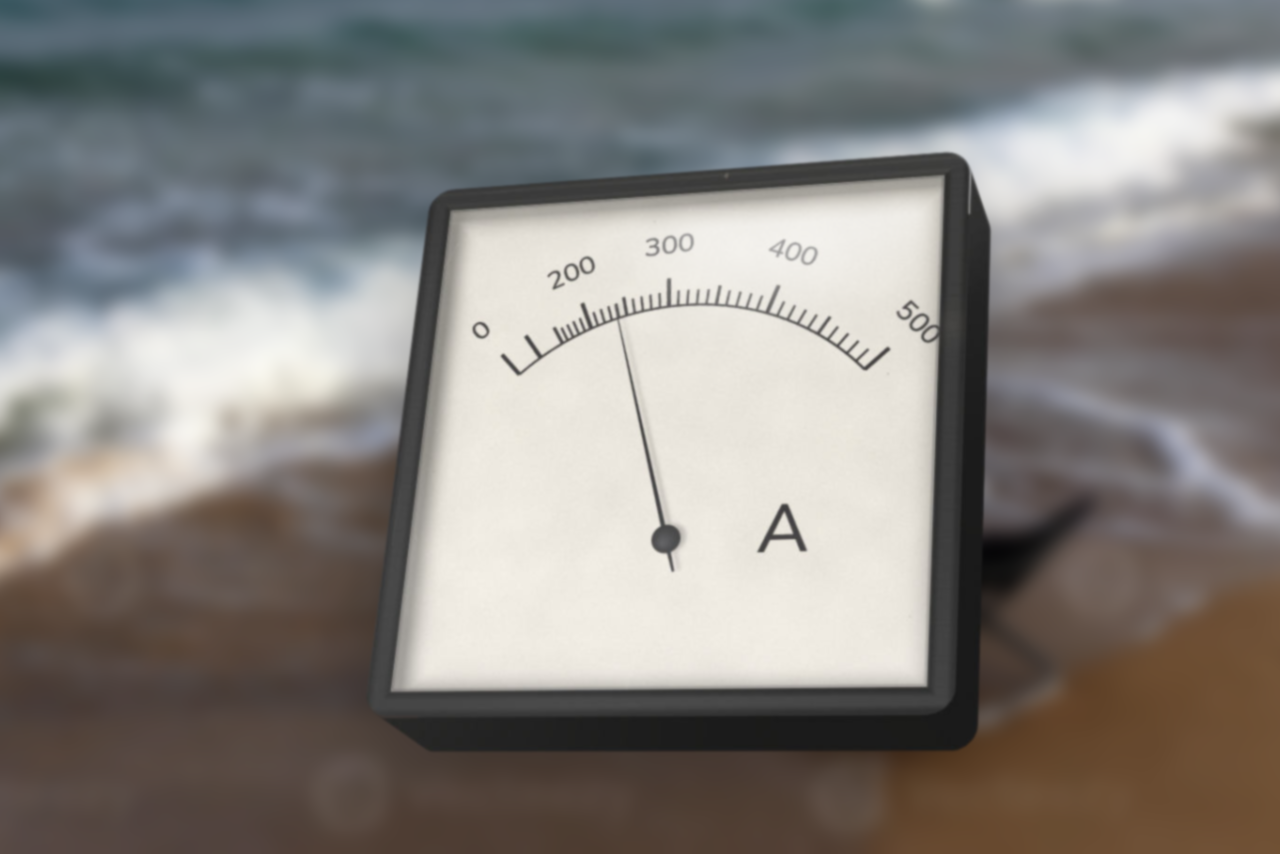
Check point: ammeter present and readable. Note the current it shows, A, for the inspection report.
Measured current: 240 A
